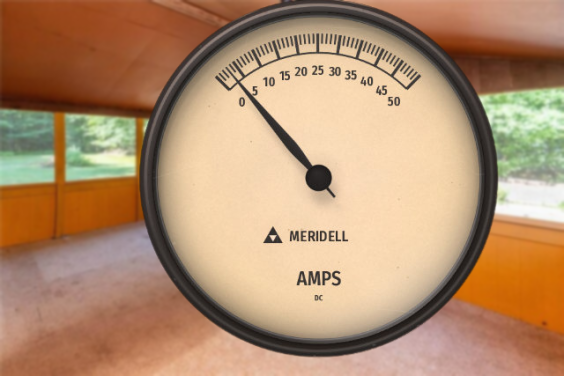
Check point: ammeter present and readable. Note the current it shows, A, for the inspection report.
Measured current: 3 A
